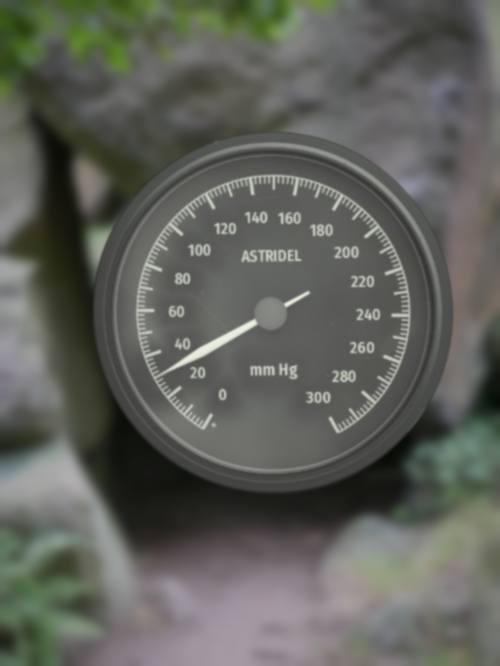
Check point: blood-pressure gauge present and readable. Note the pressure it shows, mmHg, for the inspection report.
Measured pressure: 30 mmHg
